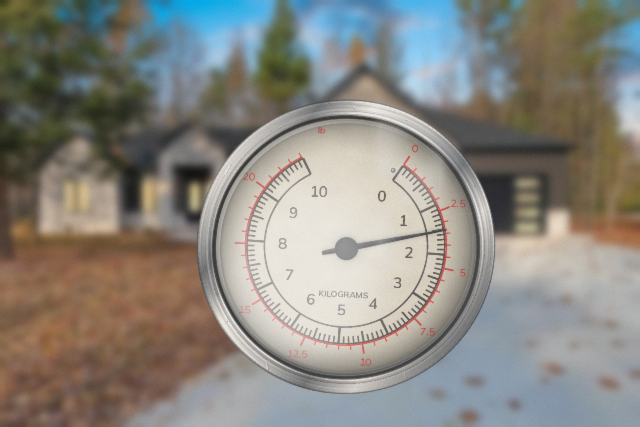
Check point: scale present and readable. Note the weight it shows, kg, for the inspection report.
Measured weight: 1.5 kg
